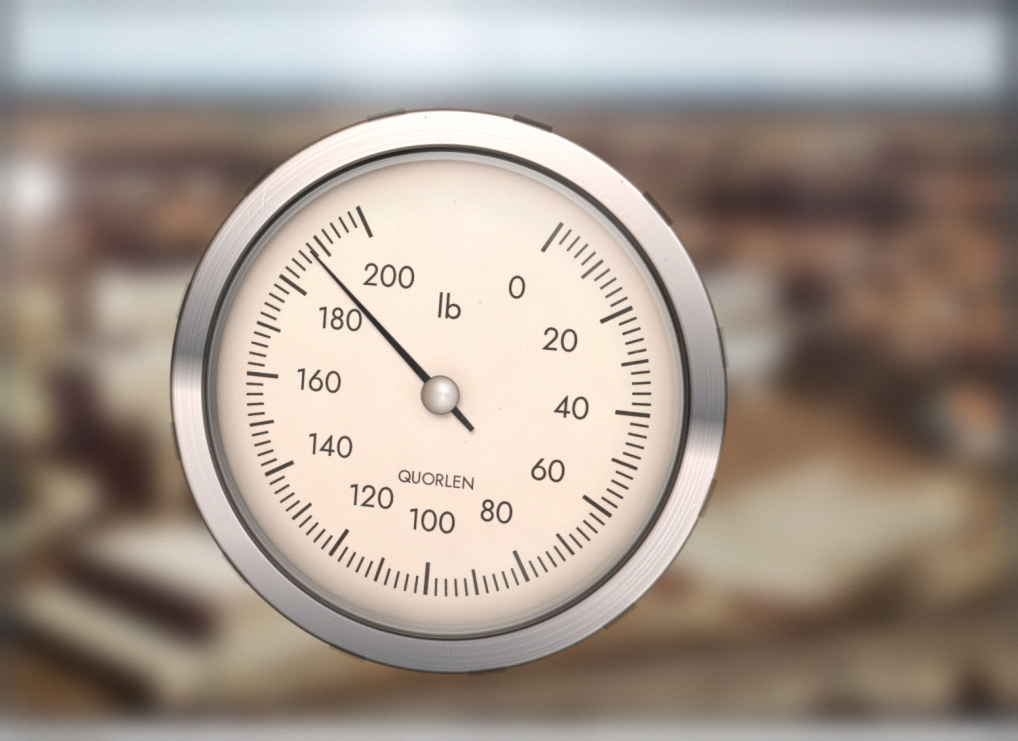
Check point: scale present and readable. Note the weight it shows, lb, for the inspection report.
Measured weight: 188 lb
